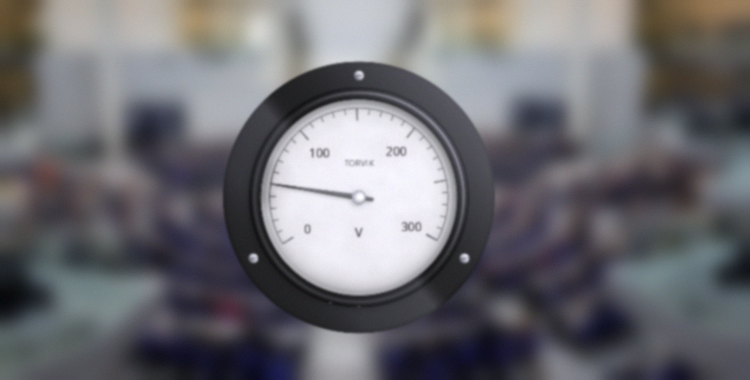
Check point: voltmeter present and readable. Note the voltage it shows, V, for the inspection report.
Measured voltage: 50 V
